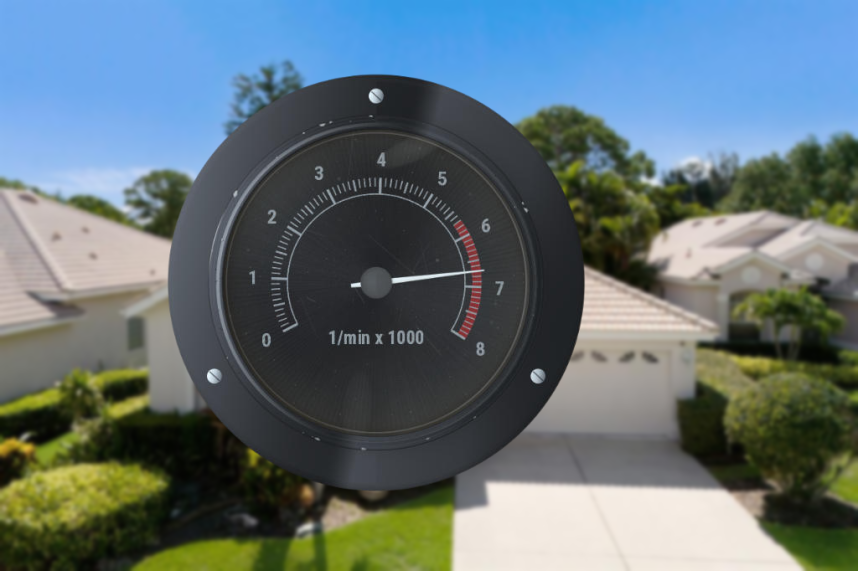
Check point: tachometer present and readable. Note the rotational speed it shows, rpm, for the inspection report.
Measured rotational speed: 6700 rpm
